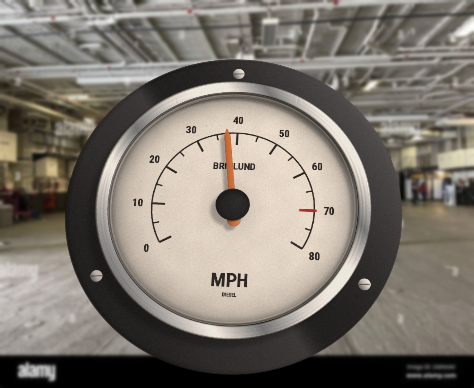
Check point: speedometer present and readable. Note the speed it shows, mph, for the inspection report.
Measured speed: 37.5 mph
